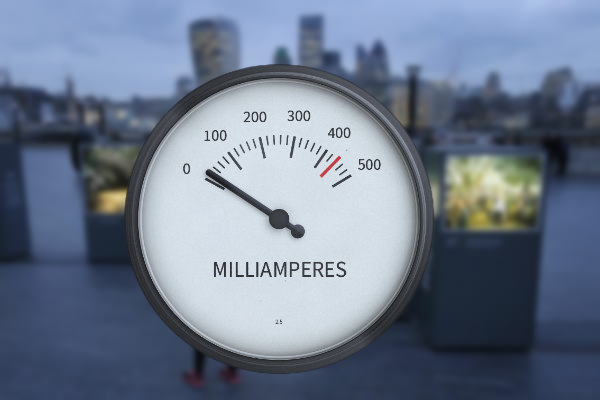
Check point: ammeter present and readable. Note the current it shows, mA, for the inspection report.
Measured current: 20 mA
